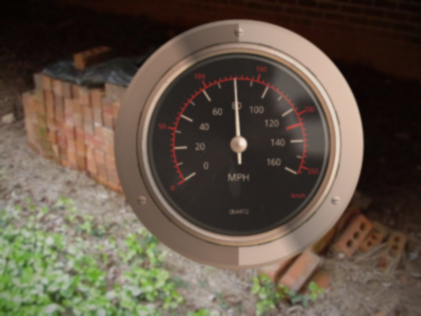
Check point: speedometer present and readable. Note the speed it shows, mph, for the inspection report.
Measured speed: 80 mph
